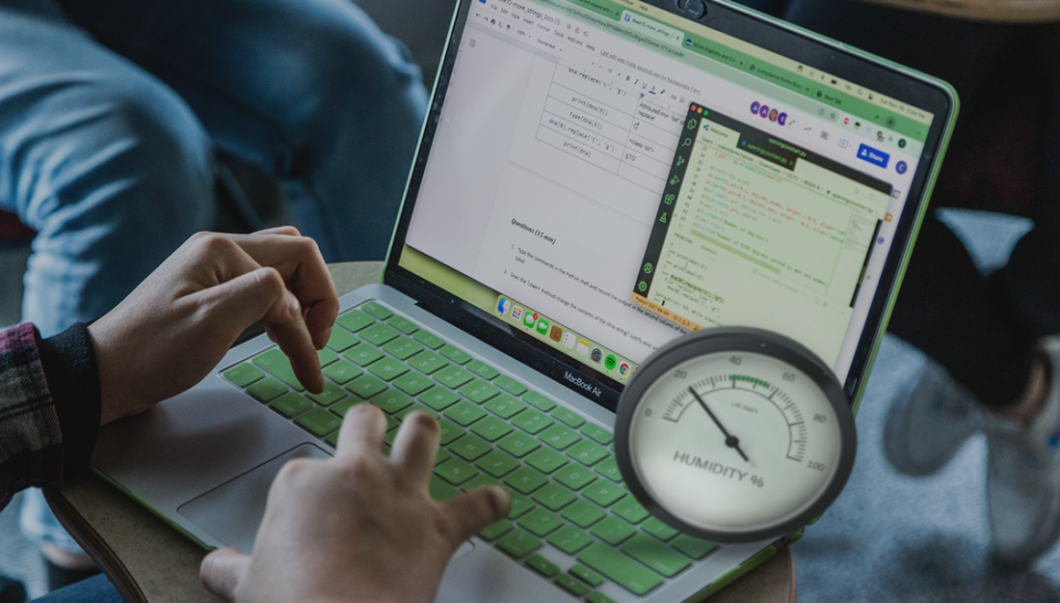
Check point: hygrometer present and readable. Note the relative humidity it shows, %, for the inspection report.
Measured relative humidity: 20 %
